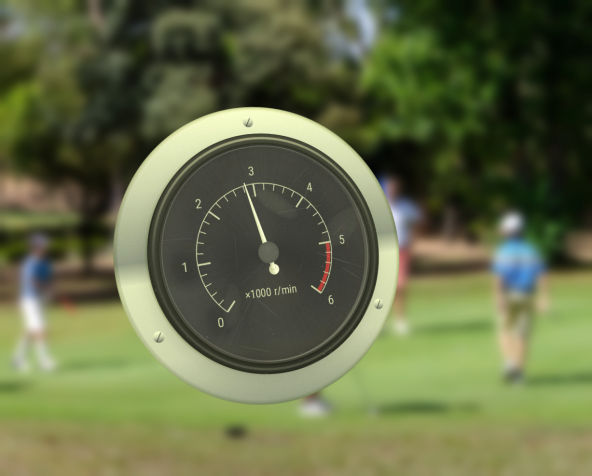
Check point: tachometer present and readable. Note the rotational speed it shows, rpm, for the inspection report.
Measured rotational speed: 2800 rpm
